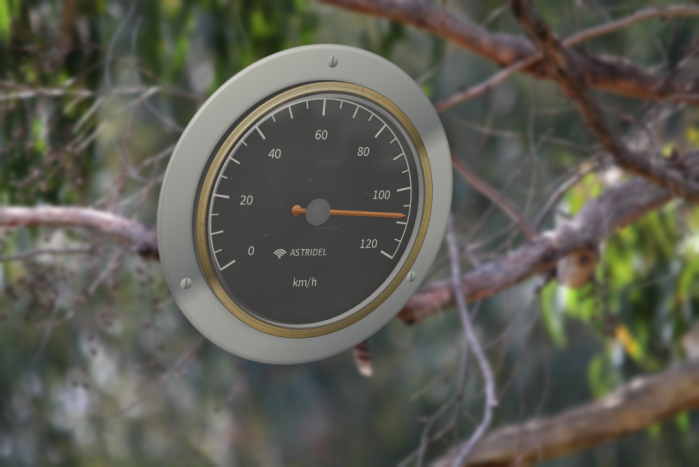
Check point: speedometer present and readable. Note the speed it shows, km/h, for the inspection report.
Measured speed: 107.5 km/h
